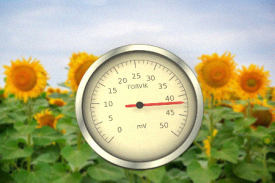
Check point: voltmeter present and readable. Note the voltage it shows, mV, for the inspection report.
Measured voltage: 42 mV
